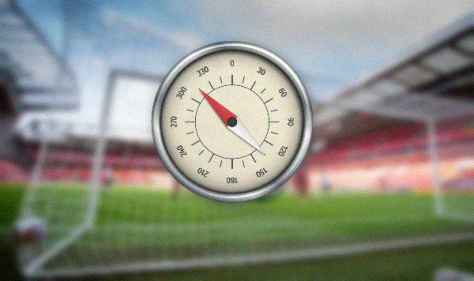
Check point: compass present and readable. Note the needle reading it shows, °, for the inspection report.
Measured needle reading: 315 °
